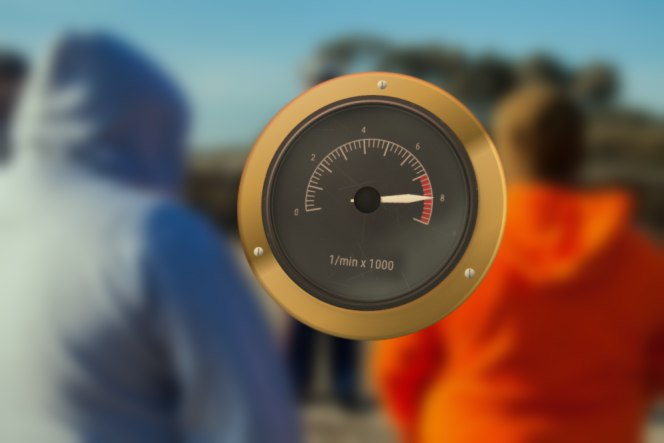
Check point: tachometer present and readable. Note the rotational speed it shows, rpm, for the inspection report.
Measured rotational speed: 8000 rpm
